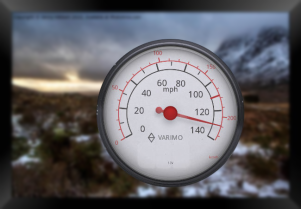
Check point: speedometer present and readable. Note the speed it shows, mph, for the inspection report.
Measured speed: 130 mph
